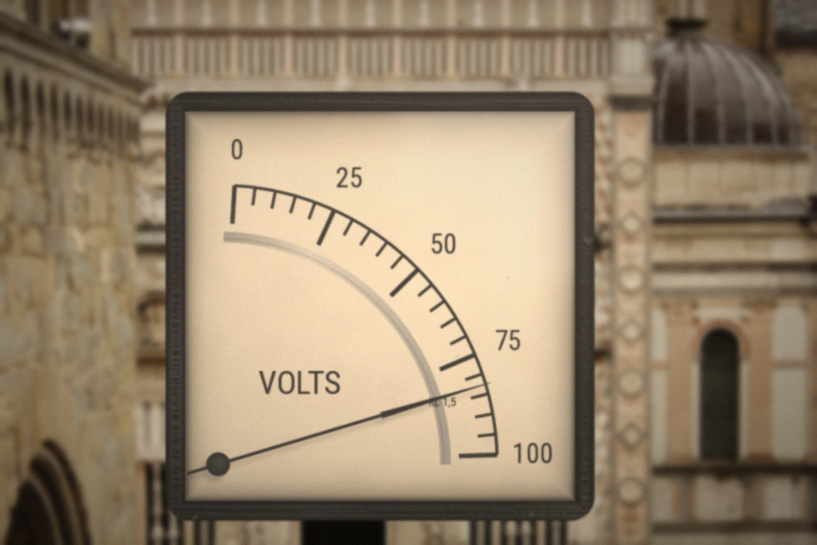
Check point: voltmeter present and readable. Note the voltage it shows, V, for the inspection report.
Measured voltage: 82.5 V
